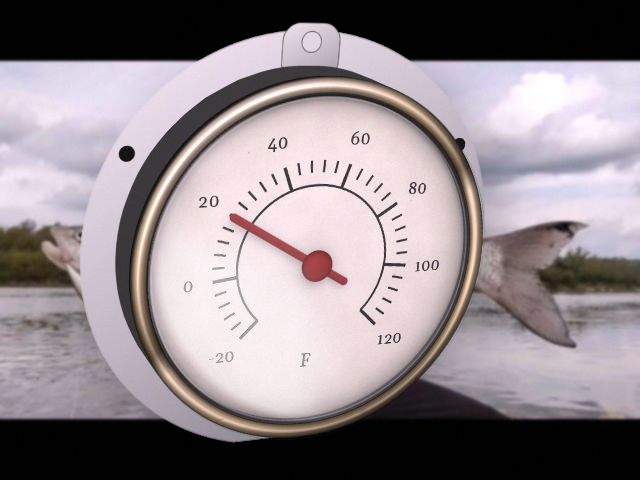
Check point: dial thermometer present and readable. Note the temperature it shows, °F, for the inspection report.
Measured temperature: 20 °F
